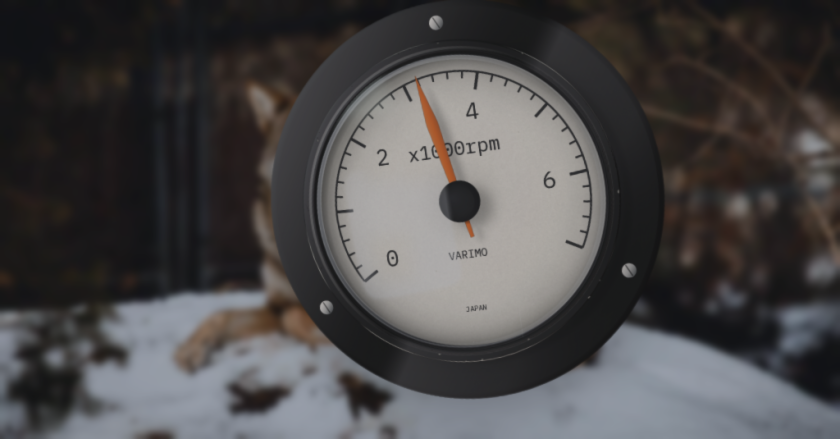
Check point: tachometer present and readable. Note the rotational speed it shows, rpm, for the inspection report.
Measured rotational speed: 3200 rpm
